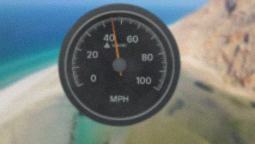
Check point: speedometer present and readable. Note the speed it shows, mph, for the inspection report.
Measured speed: 45 mph
